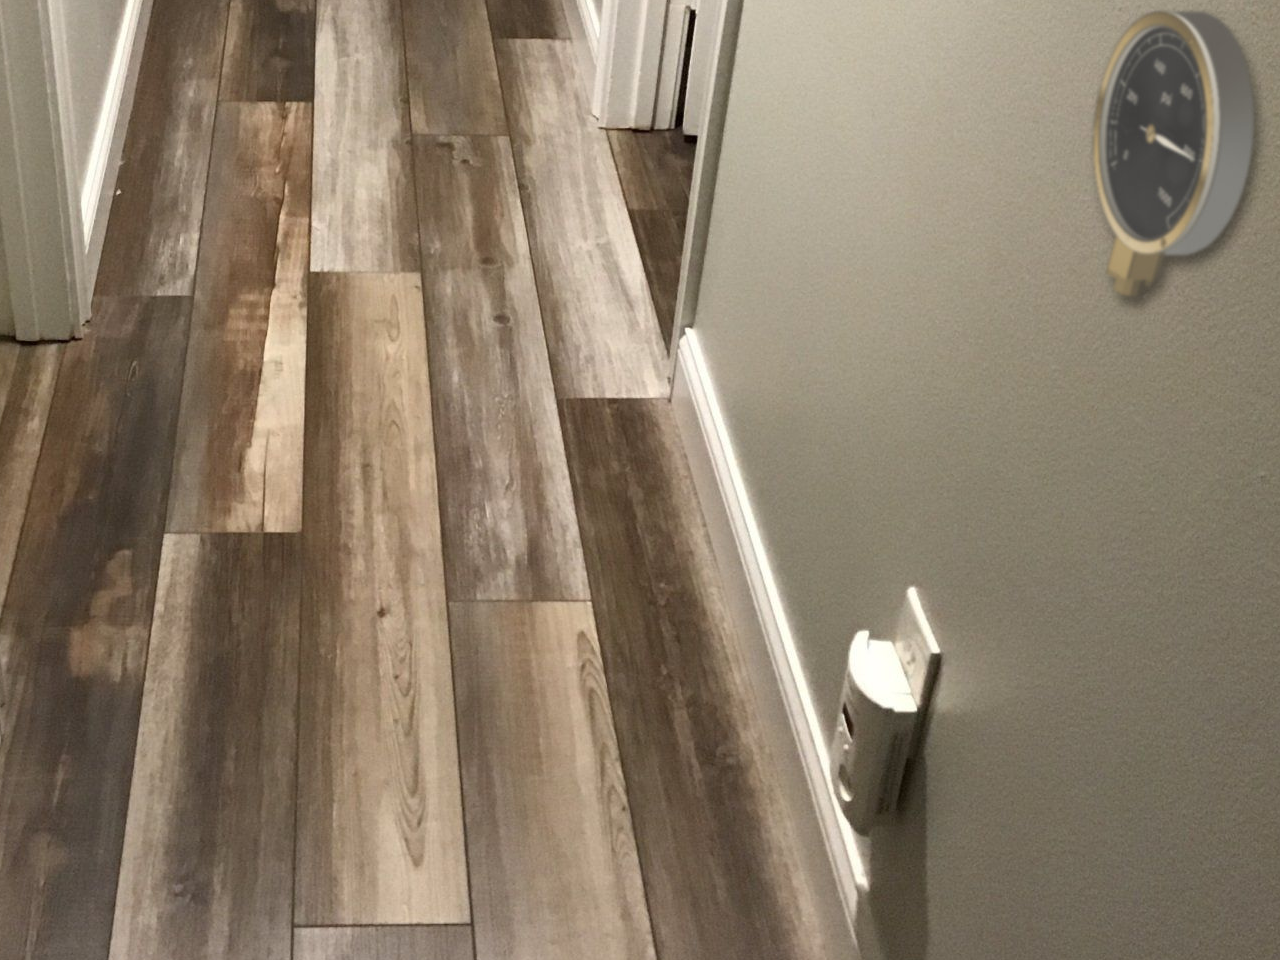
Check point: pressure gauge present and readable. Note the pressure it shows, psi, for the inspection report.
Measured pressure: 800 psi
